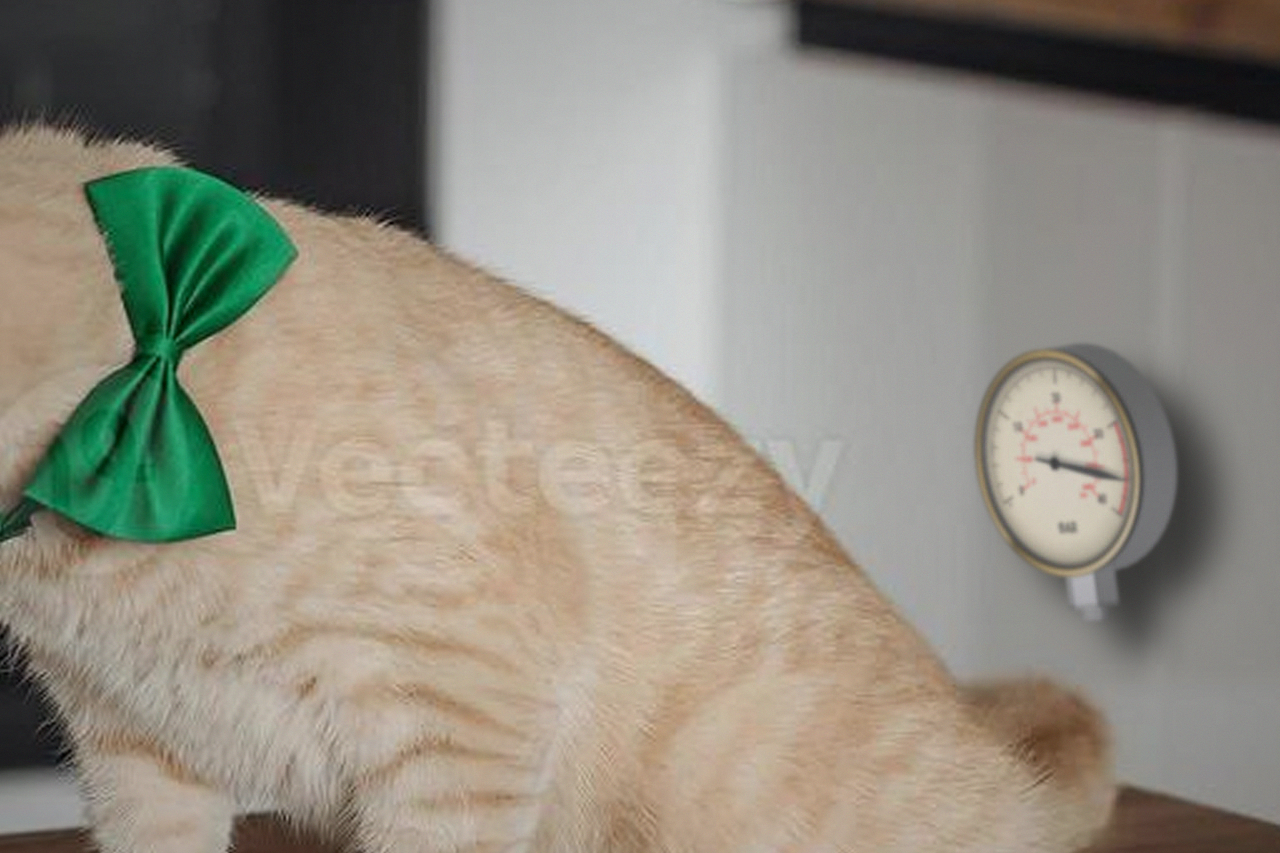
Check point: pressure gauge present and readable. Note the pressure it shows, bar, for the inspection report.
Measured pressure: 36 bar
